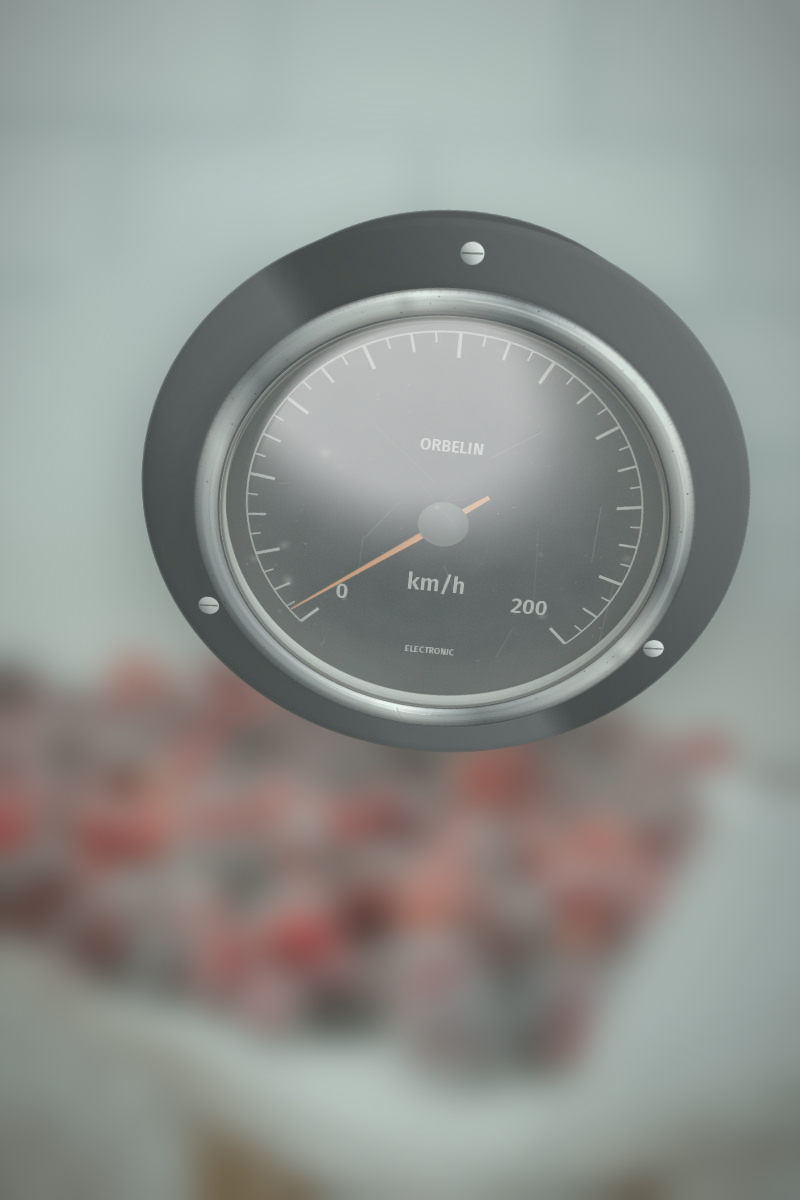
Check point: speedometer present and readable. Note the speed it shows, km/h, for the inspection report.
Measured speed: 5 km/h
